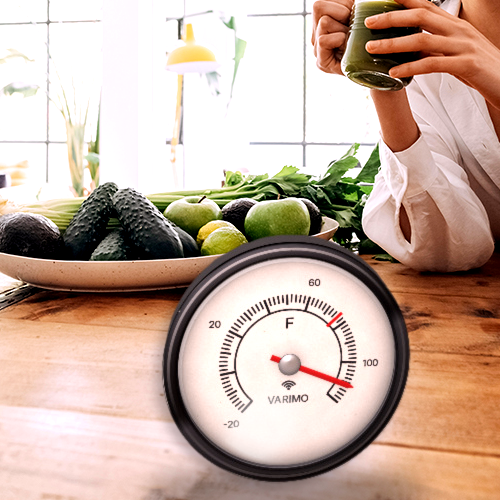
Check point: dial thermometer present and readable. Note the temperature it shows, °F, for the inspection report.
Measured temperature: 110 °F
